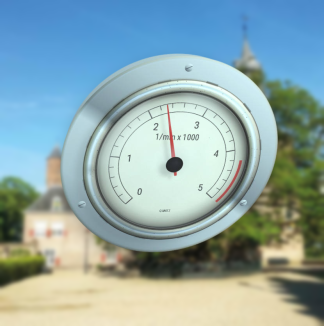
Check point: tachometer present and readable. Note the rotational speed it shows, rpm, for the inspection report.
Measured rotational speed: 2300 rpm
